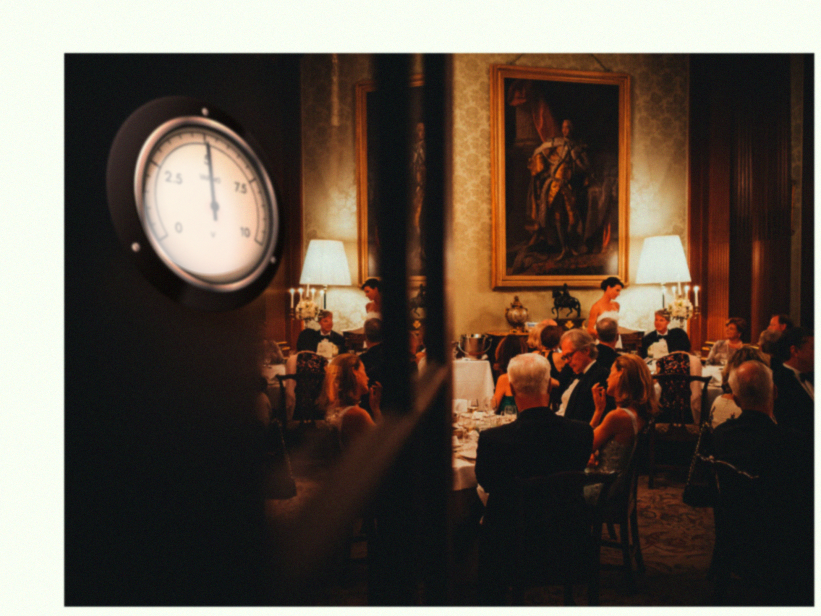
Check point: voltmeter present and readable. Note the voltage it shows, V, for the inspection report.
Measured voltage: 5 V
